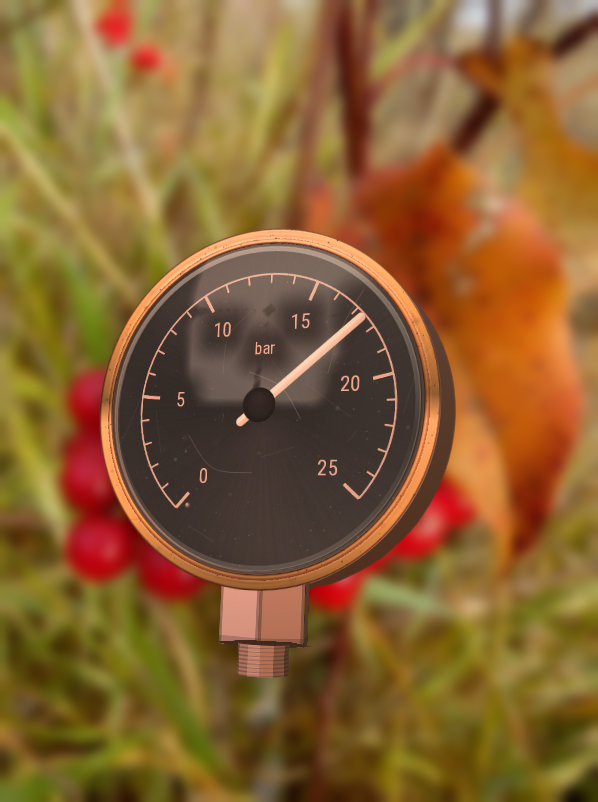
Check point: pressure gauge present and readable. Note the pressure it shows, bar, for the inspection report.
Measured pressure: 17.5 bar
